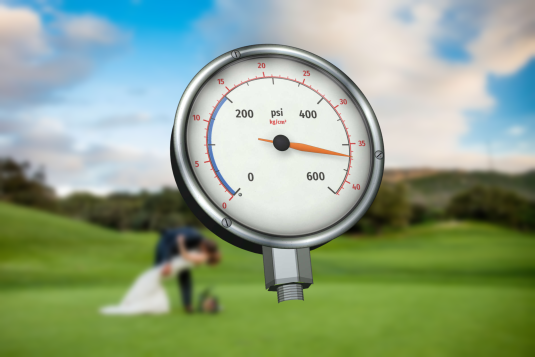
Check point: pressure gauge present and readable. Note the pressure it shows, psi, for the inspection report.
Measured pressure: 525 psi
